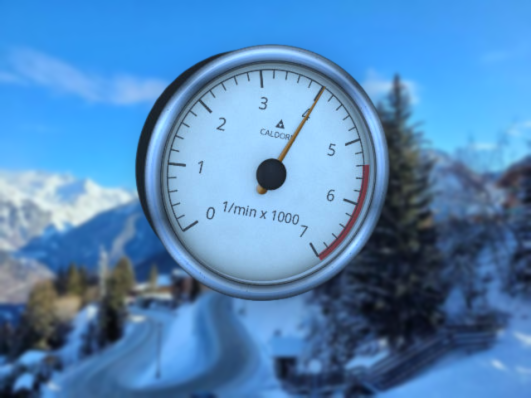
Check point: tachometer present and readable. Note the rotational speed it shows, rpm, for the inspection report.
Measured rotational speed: 4000 rpm
